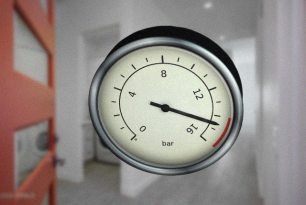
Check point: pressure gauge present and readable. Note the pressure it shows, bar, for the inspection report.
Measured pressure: 14.5 bar
